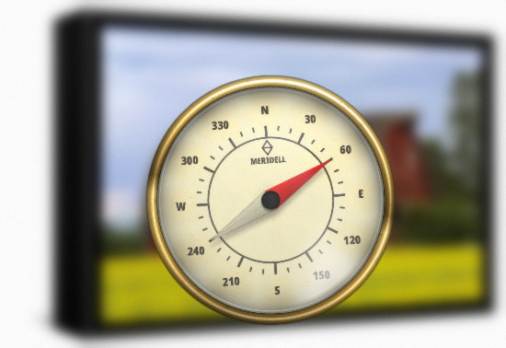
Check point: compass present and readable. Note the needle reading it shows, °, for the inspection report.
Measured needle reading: 60 °
